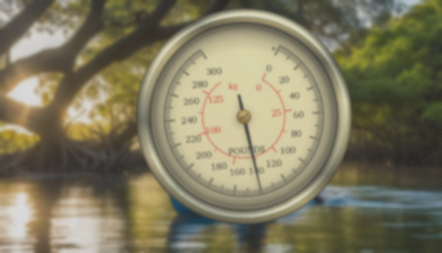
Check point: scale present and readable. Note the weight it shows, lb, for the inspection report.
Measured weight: 140 lb
